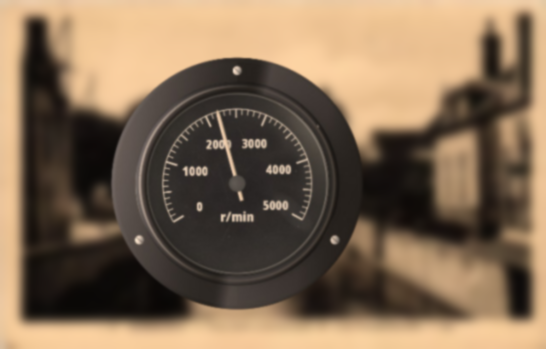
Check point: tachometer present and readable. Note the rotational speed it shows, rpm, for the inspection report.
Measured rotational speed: 2200 rpm
